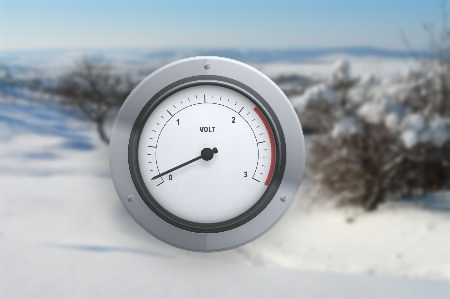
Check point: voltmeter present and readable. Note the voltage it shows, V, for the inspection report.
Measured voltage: 0.1 V
